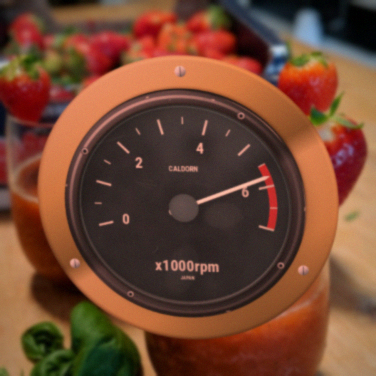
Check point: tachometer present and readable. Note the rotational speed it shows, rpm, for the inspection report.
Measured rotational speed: 5750 rpm
